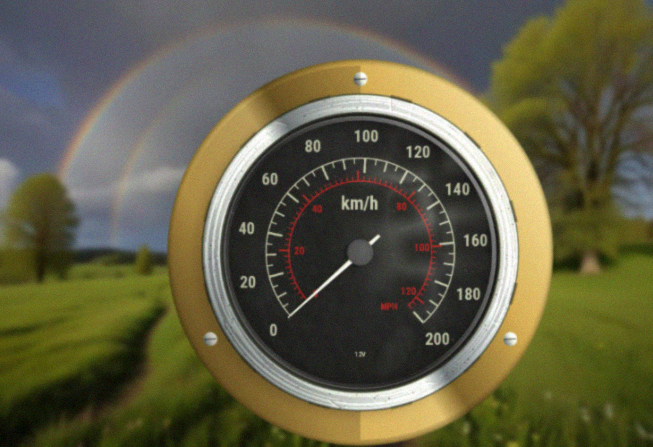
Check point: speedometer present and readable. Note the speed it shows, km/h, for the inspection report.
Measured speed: 0 km/h
